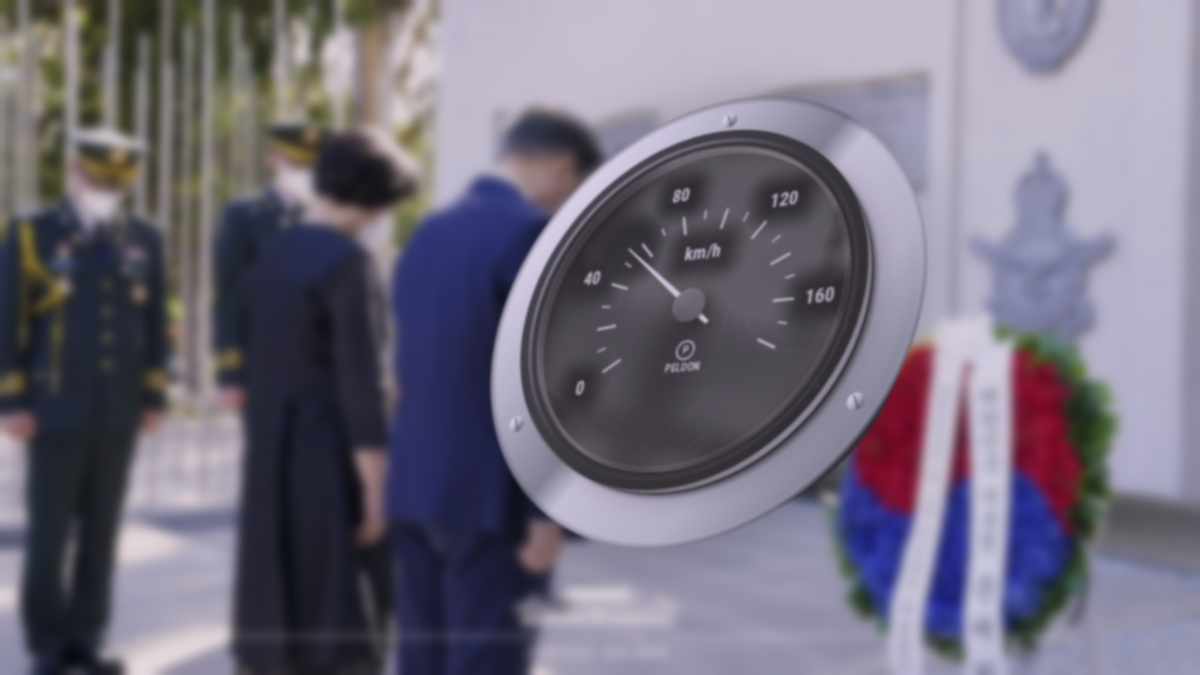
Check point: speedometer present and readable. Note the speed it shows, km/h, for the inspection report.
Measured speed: 55 km/h
